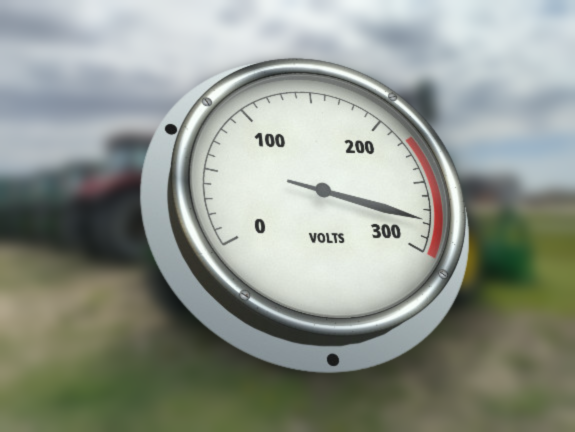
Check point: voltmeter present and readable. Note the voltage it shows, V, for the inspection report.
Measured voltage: 280 V
